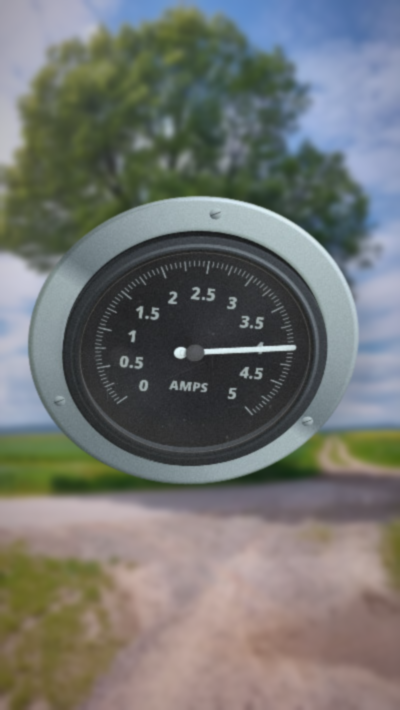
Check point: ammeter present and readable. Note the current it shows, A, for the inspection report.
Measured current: 4 A
